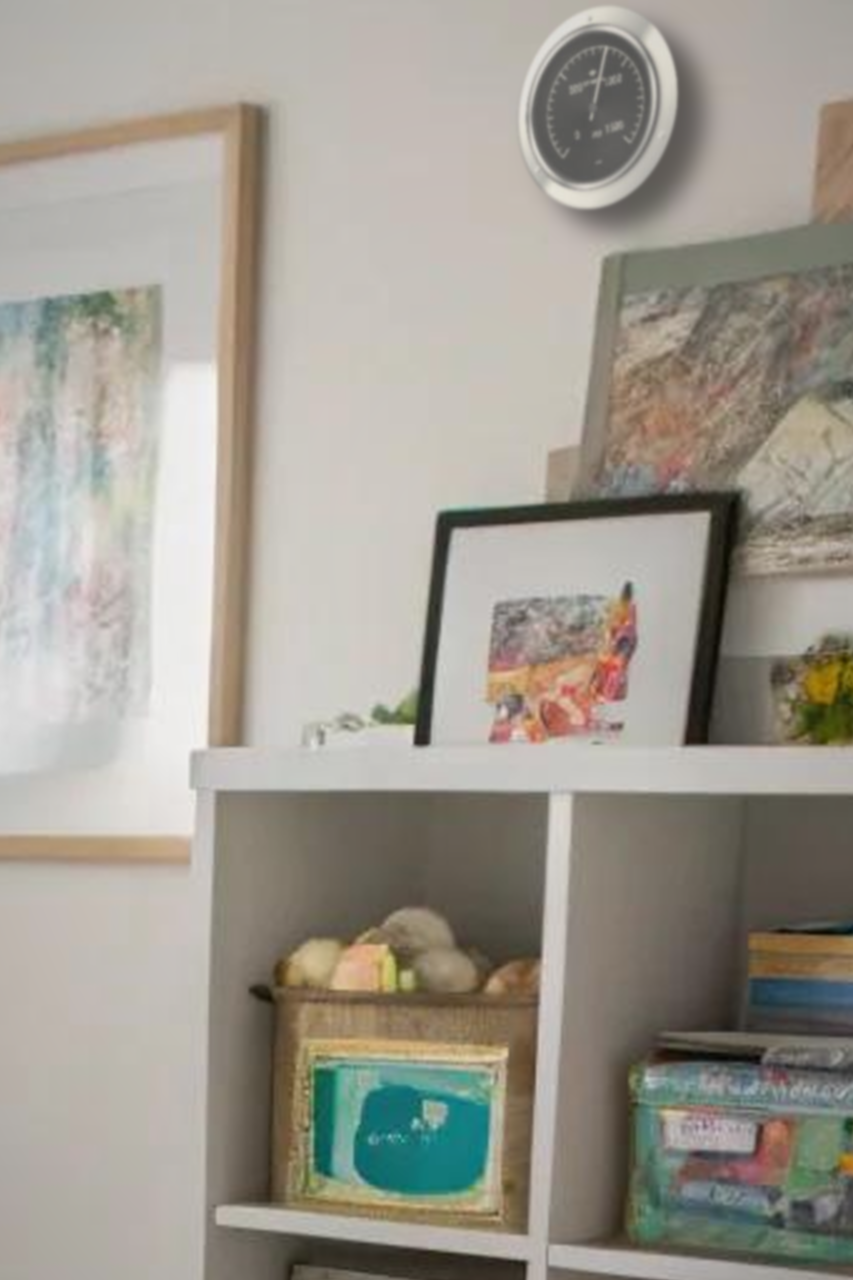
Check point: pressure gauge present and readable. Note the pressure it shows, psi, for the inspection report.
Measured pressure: 850 psi
